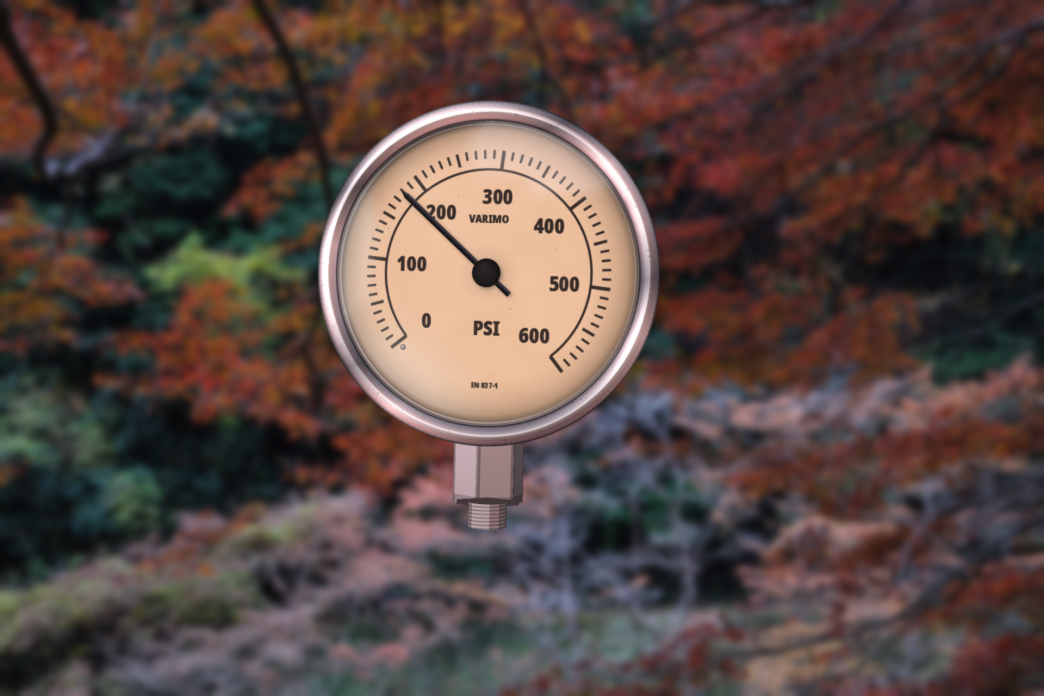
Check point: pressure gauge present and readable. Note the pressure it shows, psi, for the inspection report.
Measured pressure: 180 psi
